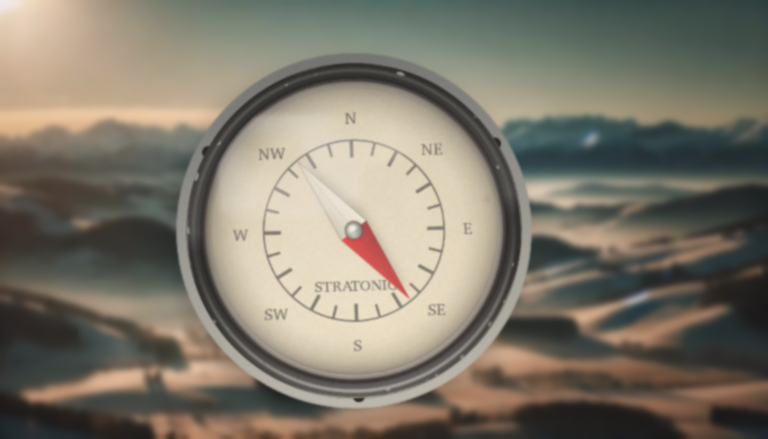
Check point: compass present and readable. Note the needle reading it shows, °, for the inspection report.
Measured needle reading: 142.5 °
